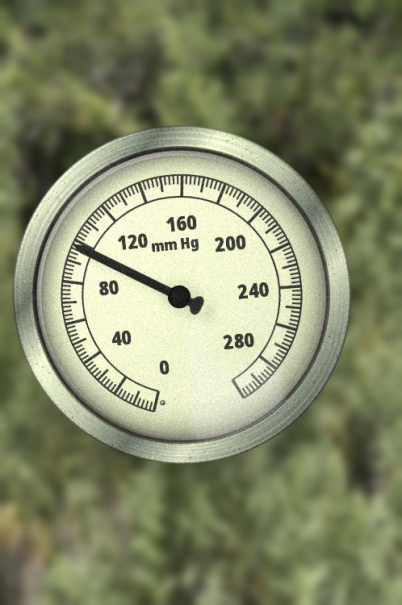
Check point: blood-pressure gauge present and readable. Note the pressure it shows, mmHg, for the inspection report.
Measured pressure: 98 mmHg
